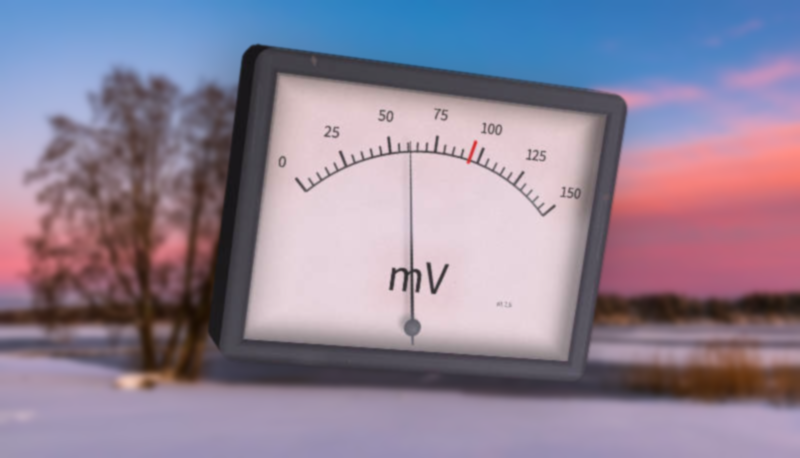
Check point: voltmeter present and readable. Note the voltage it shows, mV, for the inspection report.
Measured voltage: 60 mV
